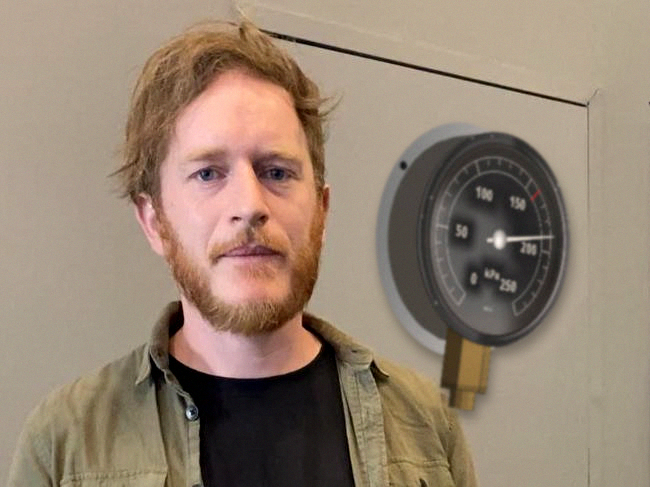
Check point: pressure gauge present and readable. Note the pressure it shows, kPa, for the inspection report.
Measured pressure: 190 kPa
